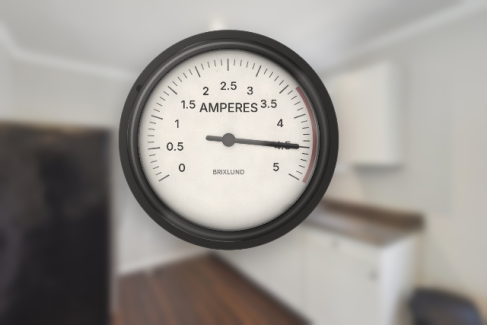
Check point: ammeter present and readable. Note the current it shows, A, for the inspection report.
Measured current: 4.5 A
